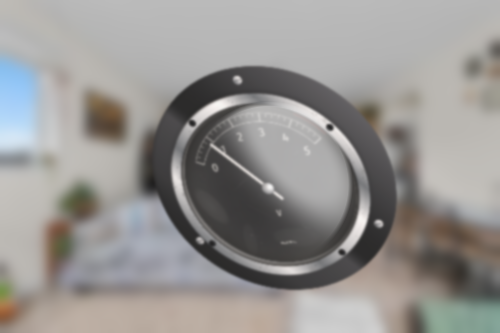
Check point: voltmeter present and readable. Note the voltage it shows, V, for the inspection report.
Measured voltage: 1 V
